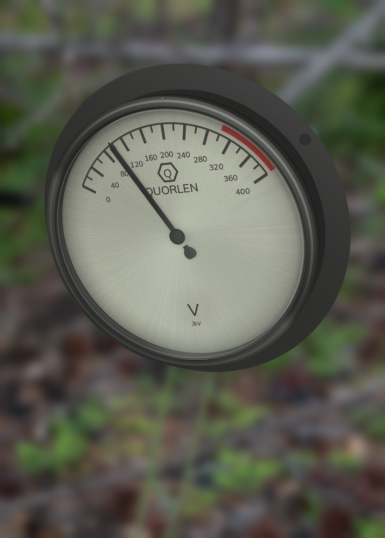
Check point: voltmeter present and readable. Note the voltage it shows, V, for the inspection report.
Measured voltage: 100 V
